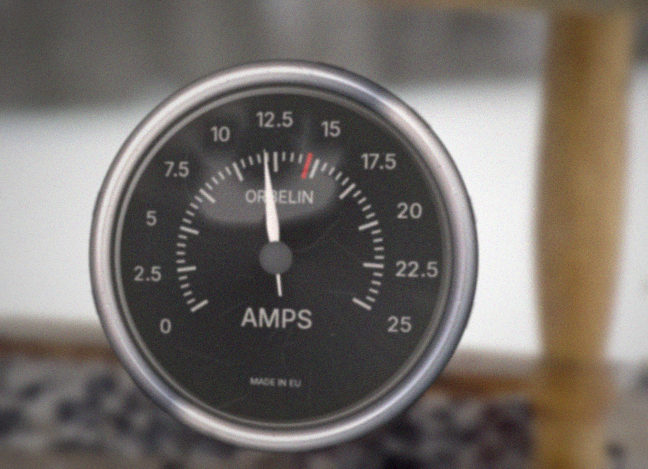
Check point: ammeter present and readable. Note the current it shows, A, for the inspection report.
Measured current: 12 A
